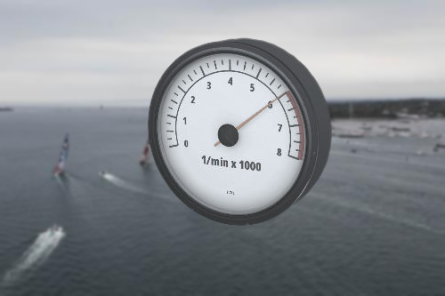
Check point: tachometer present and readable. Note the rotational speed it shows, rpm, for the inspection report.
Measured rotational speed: 6000 rpm
